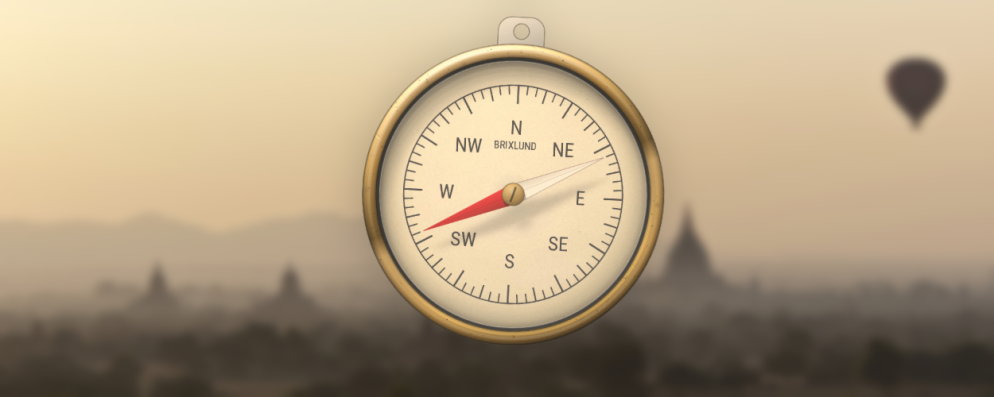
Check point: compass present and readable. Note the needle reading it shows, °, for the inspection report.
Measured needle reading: 245 °
